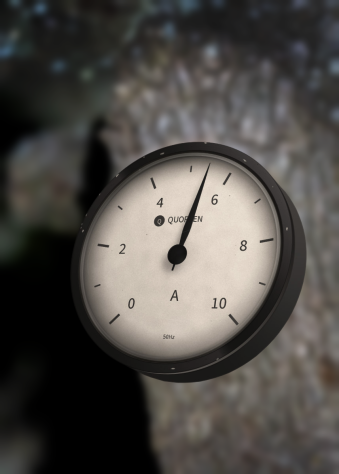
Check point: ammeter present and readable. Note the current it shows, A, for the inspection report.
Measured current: 5.5 A
